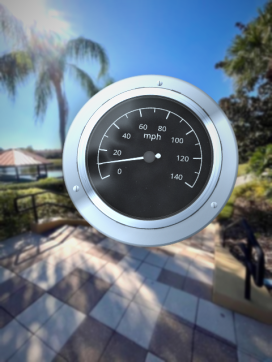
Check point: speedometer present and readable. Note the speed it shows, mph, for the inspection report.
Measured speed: 10 mph
